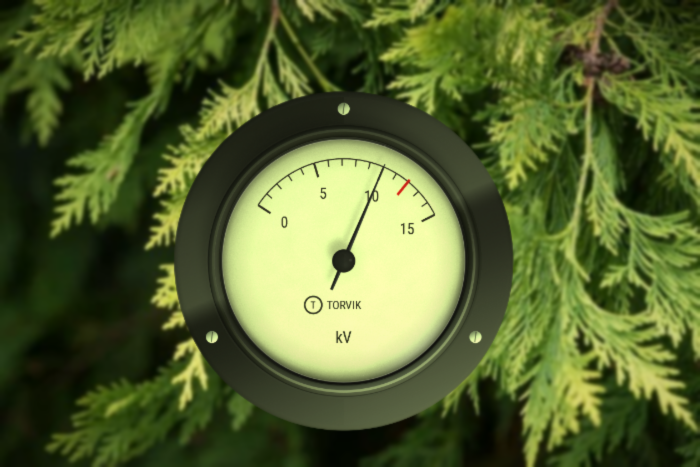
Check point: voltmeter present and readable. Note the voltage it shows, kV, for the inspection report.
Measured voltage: 10 kV
